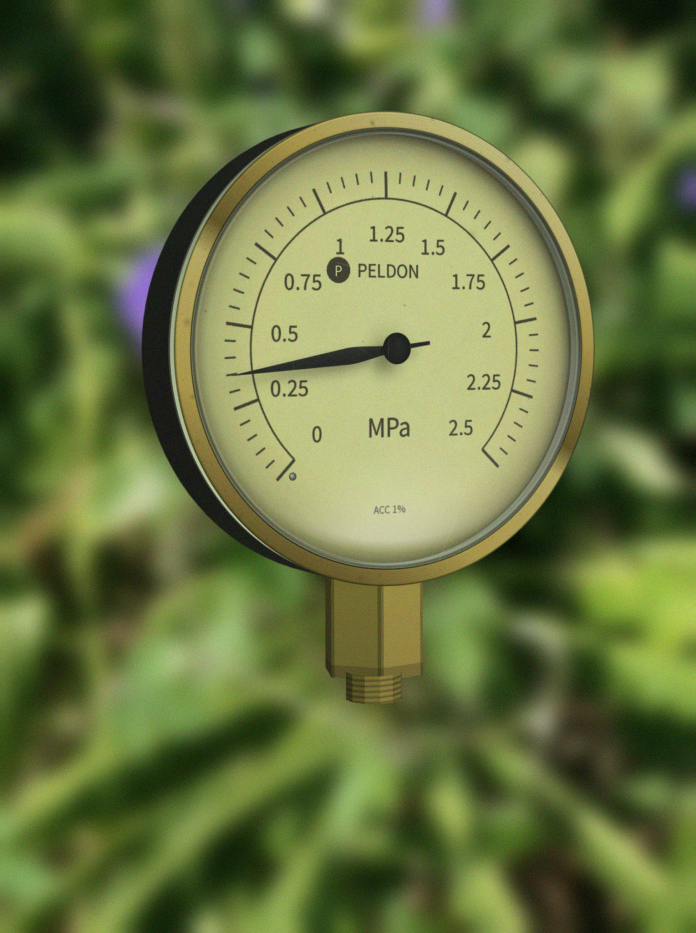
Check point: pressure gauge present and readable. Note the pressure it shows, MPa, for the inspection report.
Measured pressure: 0.35 MPa
